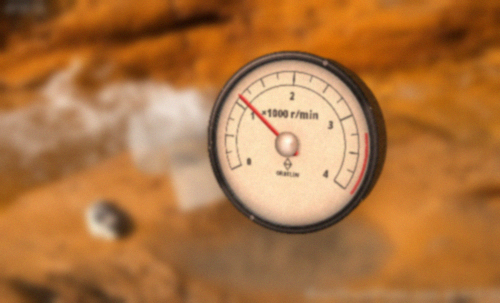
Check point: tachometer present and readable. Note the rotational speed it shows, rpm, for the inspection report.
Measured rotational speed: 1125 rpm
